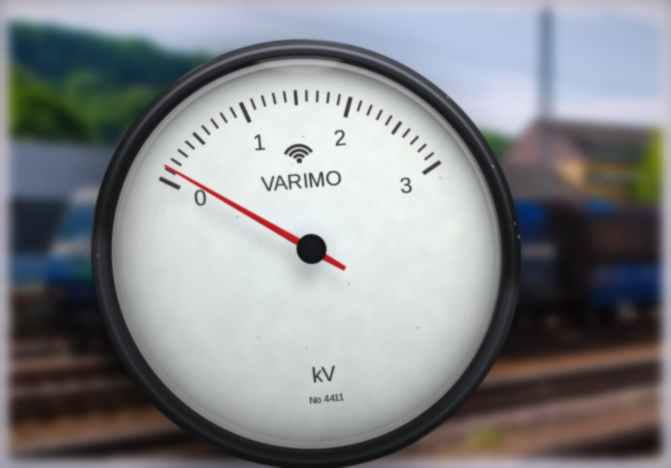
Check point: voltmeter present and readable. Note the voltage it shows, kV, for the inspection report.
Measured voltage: 0.1 kV
